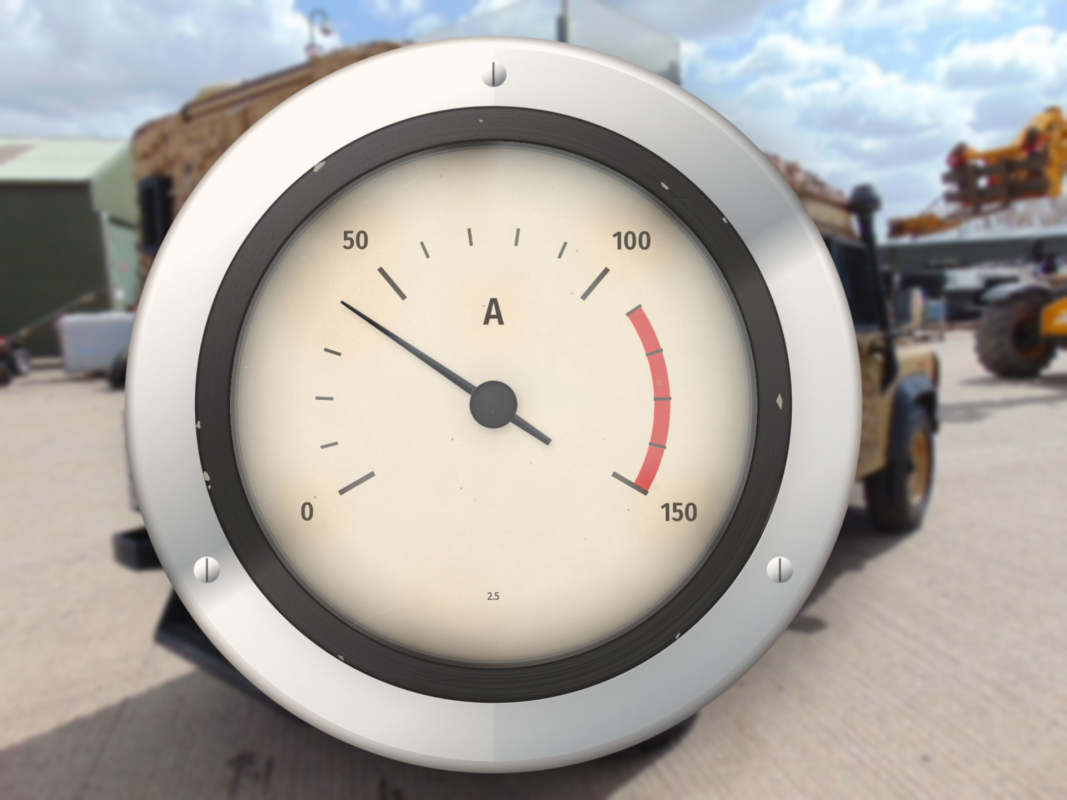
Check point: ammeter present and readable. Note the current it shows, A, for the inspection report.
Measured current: 40 A
